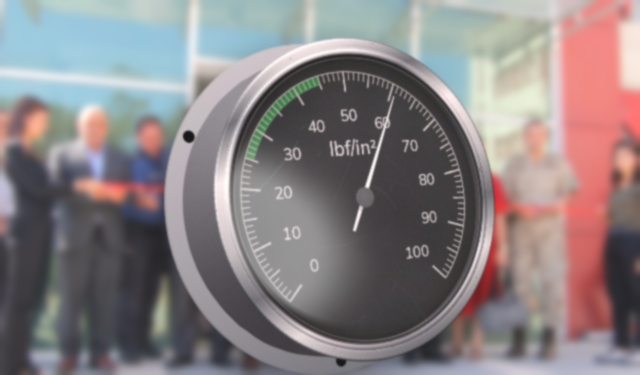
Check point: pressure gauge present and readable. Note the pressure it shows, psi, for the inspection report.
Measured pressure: 60 psi
